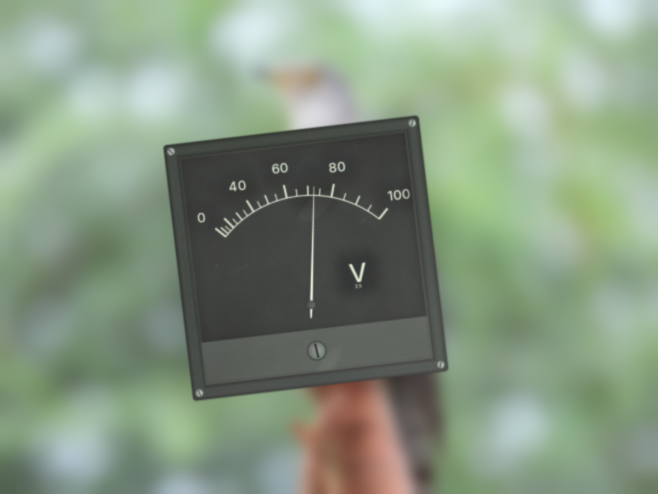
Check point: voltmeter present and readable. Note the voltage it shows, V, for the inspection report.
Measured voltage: 72.5 V
